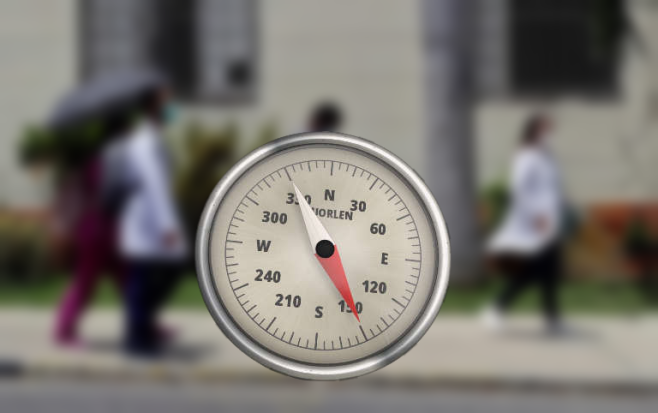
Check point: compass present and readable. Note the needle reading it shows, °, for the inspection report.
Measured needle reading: 150 °
